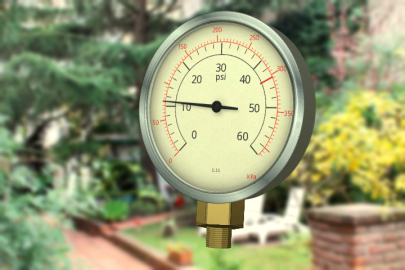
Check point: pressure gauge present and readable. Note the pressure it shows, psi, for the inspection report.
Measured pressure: 11 psi
